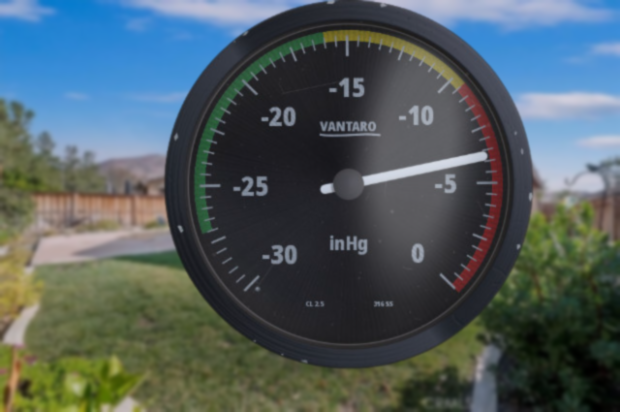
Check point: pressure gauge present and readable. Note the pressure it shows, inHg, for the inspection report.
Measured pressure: -6.25 inHg
